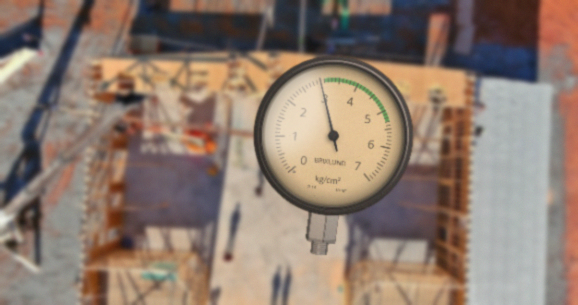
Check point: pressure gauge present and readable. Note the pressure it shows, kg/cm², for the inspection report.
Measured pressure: 3 kg/cm²
